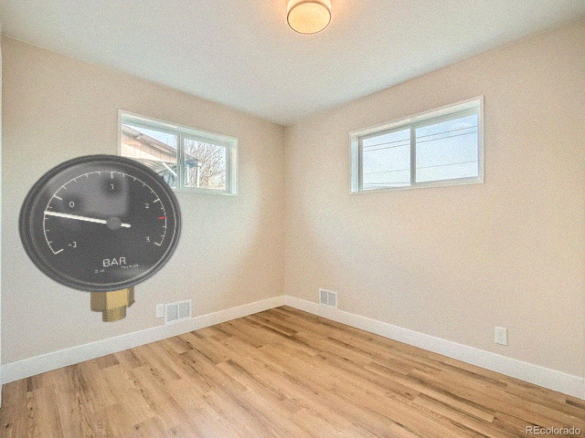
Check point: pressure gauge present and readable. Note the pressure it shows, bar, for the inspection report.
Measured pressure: -0.3 bar
